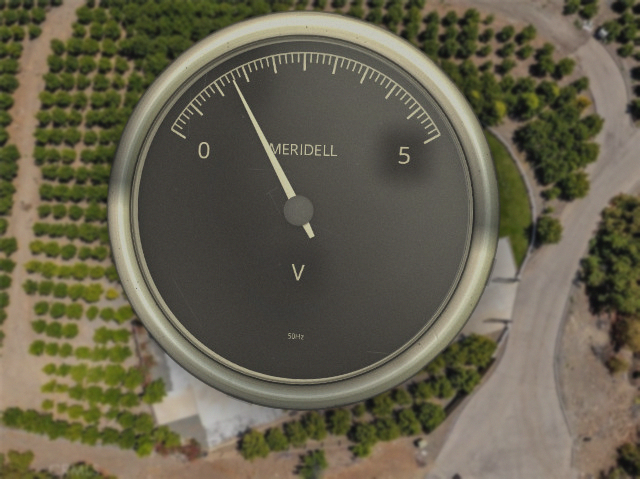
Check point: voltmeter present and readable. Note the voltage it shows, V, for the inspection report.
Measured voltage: 1.3 V
